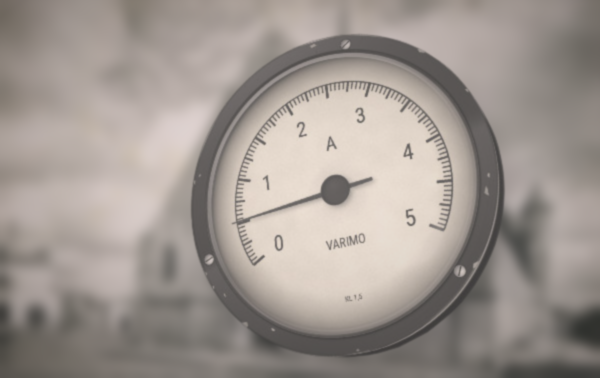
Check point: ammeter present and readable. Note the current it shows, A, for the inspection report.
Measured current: 0.5 A
